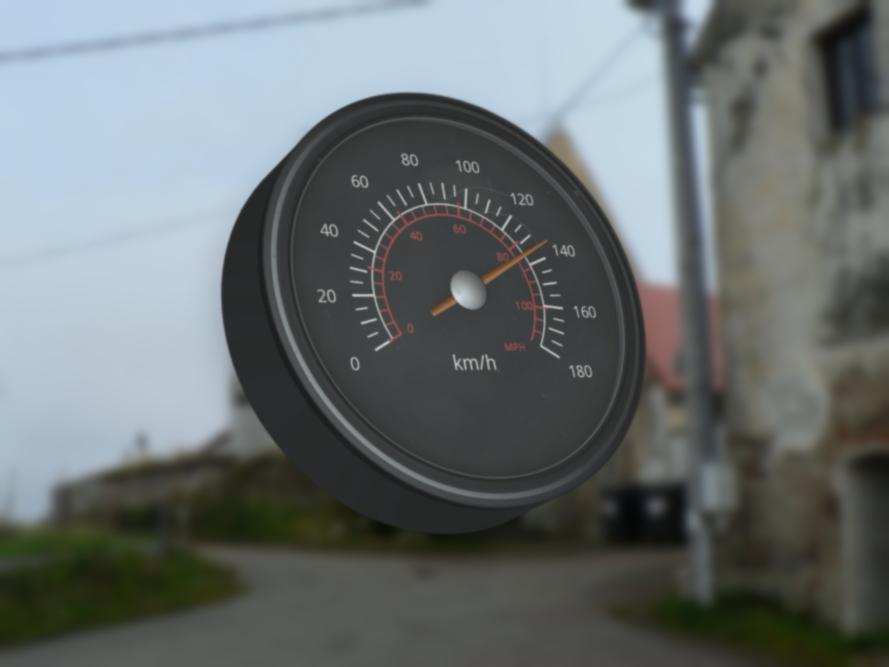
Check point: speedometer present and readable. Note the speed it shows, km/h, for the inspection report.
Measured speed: 135 km/h
